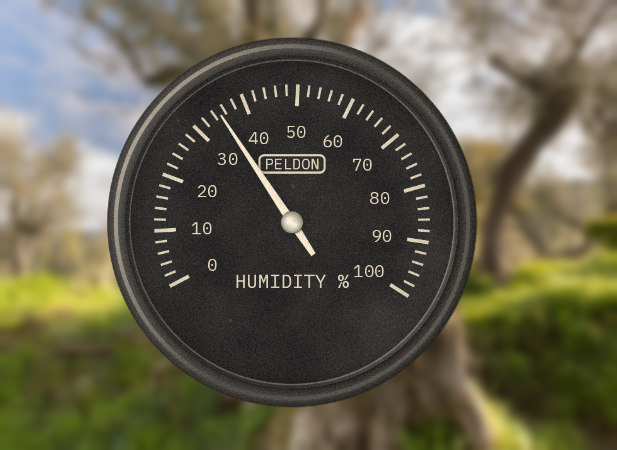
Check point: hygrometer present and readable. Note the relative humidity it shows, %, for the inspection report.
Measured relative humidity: 35 %
